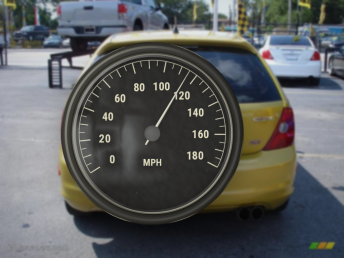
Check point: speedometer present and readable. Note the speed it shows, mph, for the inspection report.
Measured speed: 115 mph
